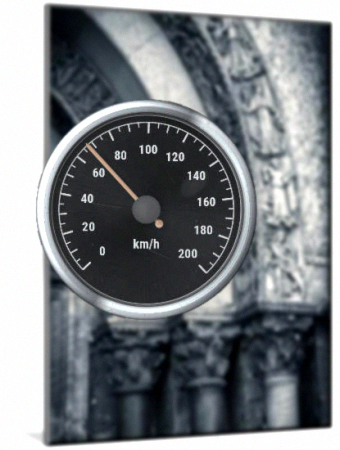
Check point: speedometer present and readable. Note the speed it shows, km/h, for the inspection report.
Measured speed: 67.5 km/h
